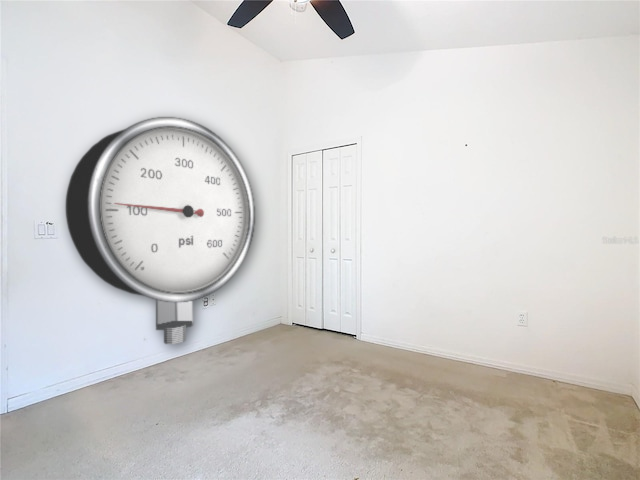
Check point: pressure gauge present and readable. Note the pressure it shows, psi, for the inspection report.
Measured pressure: 110 psi
